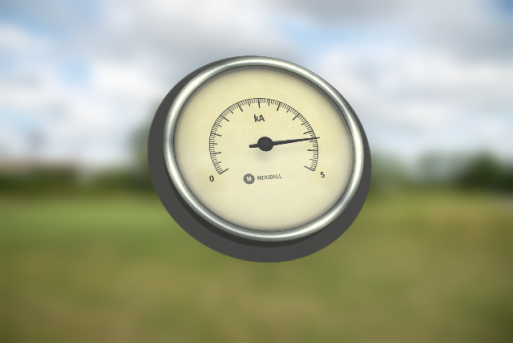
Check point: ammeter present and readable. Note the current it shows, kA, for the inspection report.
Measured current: 4.25 kA
